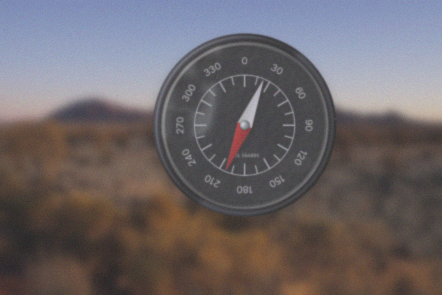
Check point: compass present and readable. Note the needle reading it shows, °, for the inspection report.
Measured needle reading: 202.5 °
